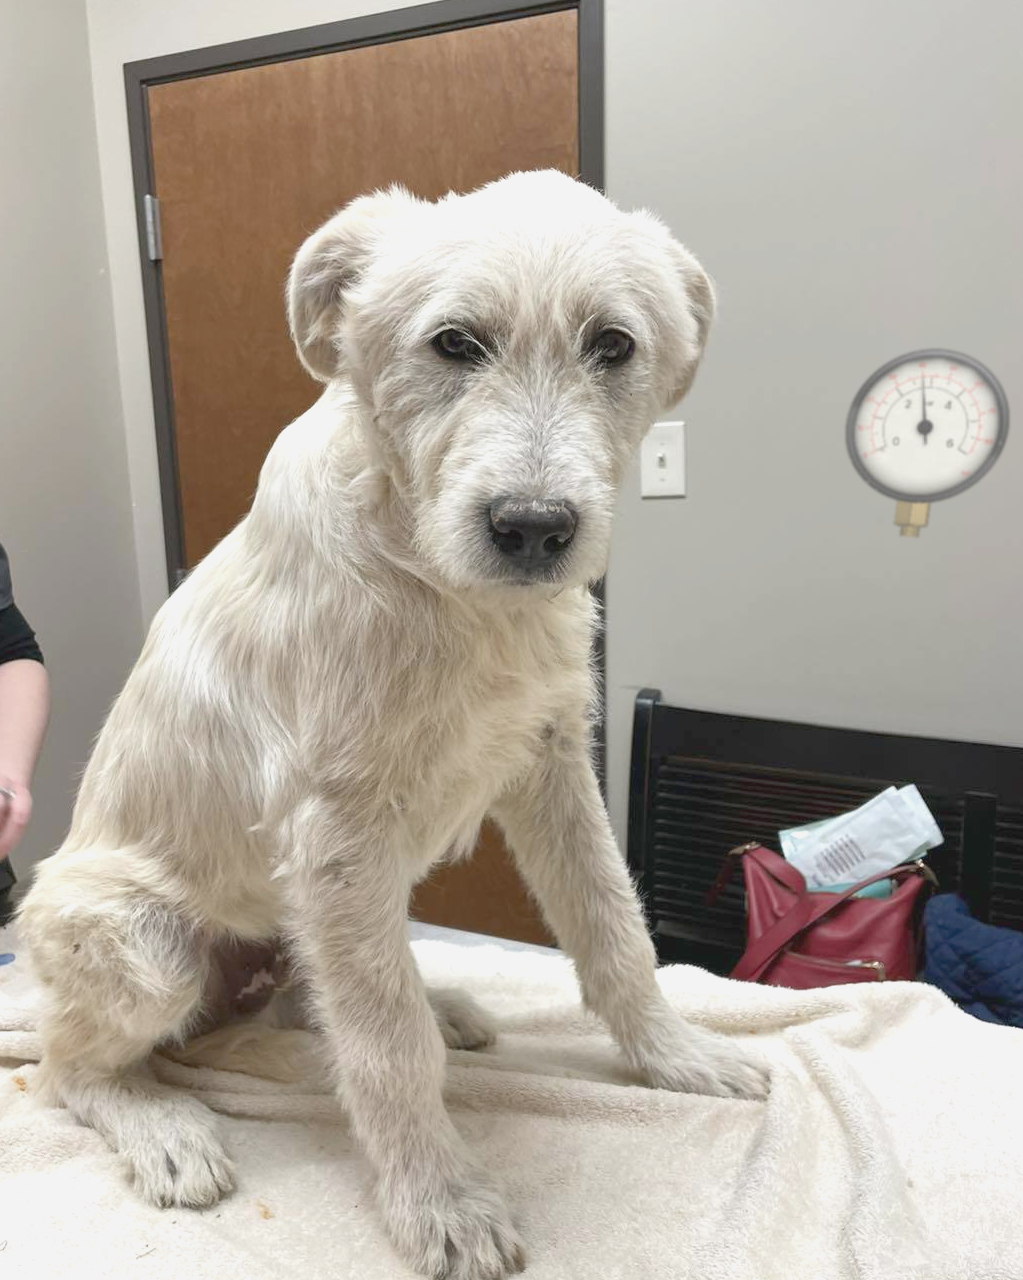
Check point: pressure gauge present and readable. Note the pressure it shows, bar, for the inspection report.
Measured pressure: 2.75 bar
